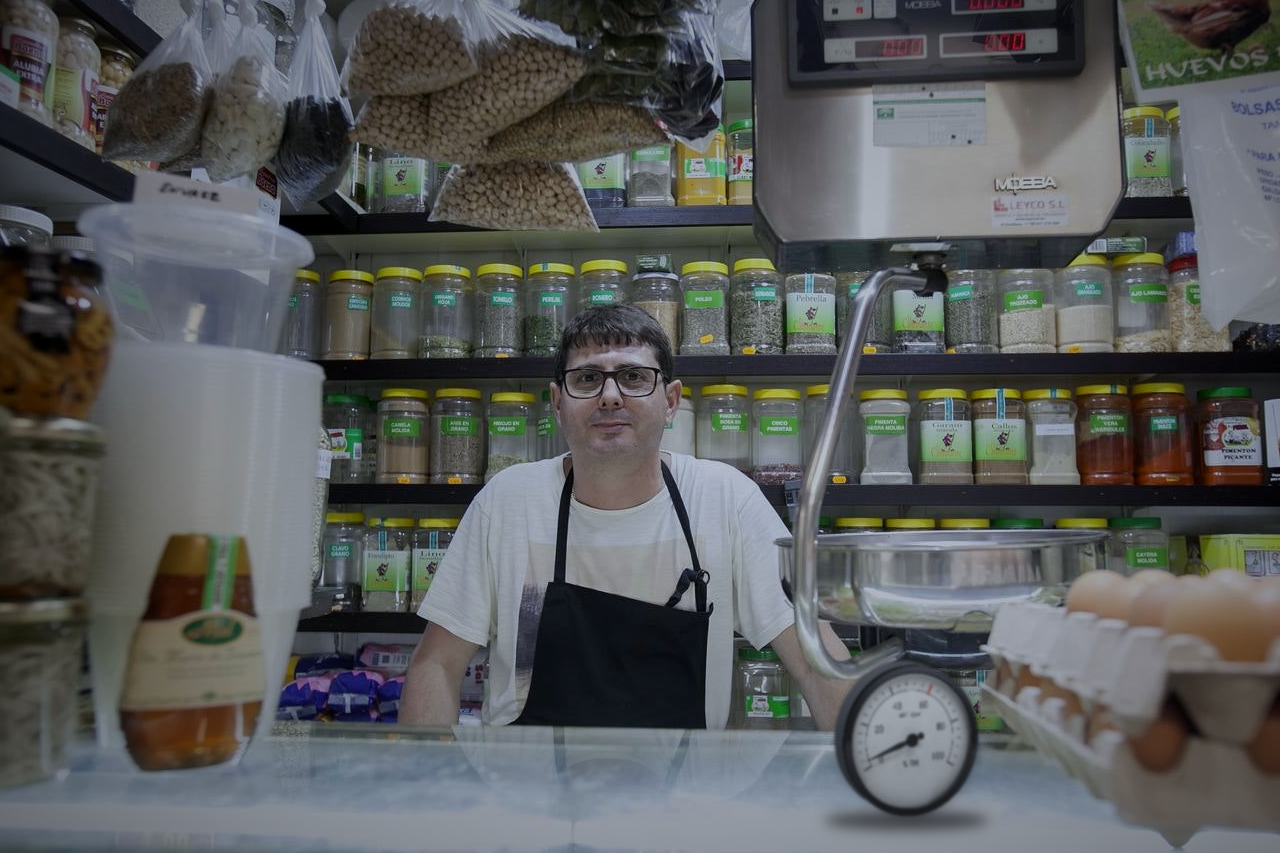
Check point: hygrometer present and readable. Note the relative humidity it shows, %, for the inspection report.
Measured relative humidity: 4 %
